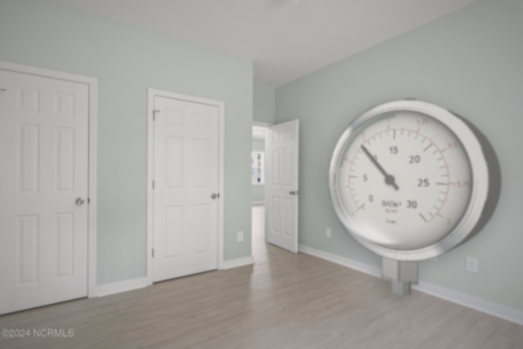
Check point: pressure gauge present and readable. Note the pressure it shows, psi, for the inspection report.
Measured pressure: 10 psi
